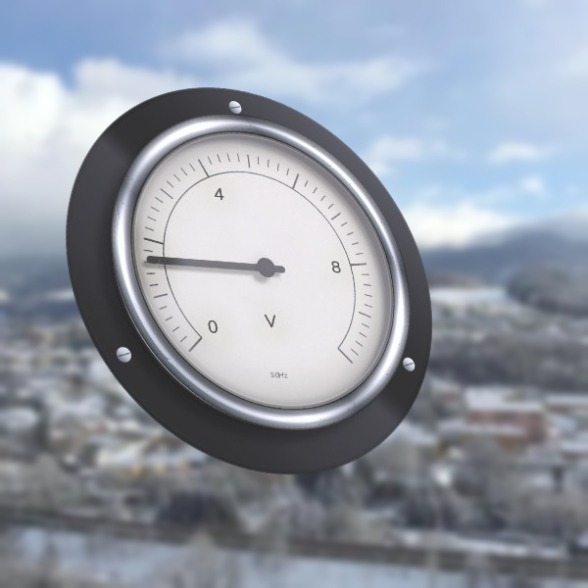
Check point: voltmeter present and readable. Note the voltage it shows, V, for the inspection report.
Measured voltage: 1.6 V
